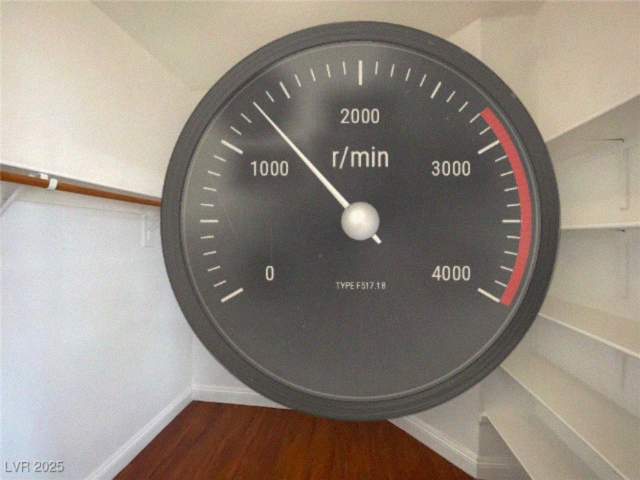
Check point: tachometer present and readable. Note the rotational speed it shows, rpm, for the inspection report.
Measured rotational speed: 1300 rpm
